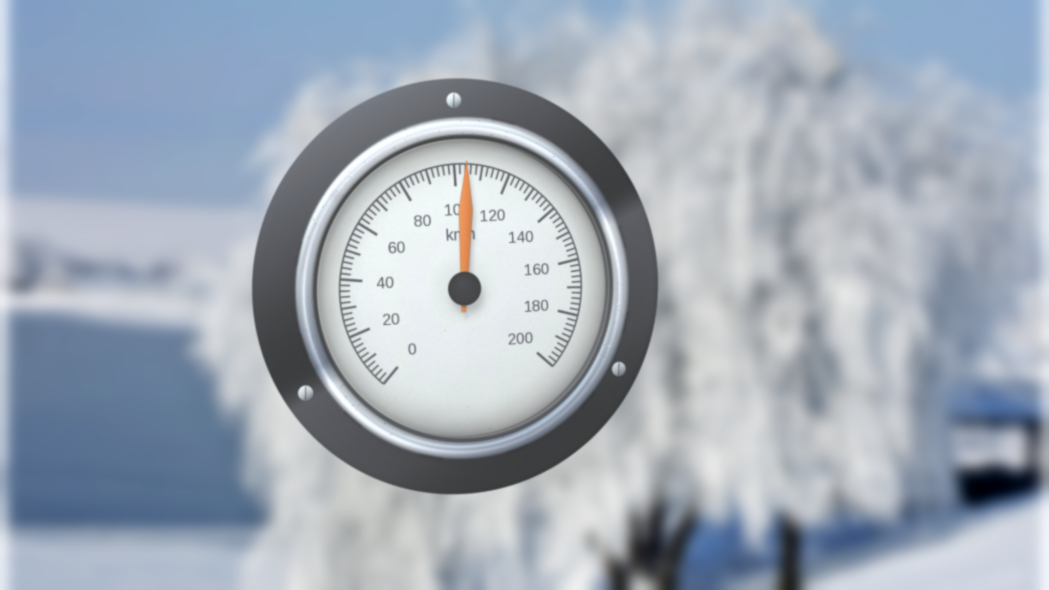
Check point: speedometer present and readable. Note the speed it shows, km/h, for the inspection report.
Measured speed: 104 km/h
